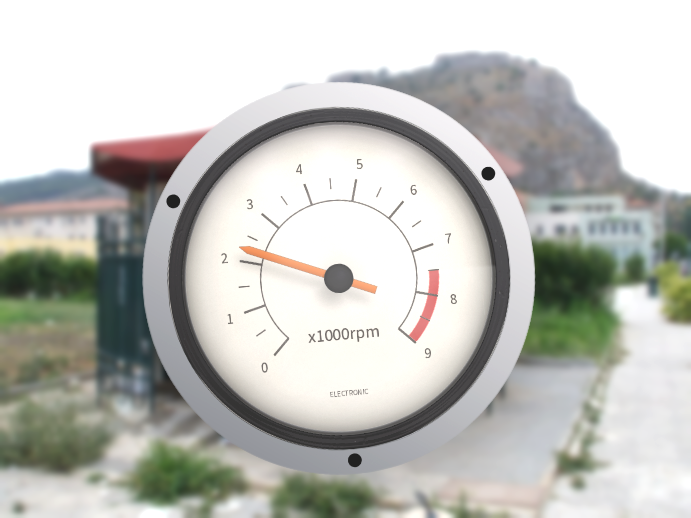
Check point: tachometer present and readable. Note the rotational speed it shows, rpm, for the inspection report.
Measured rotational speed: 2250 rpm
